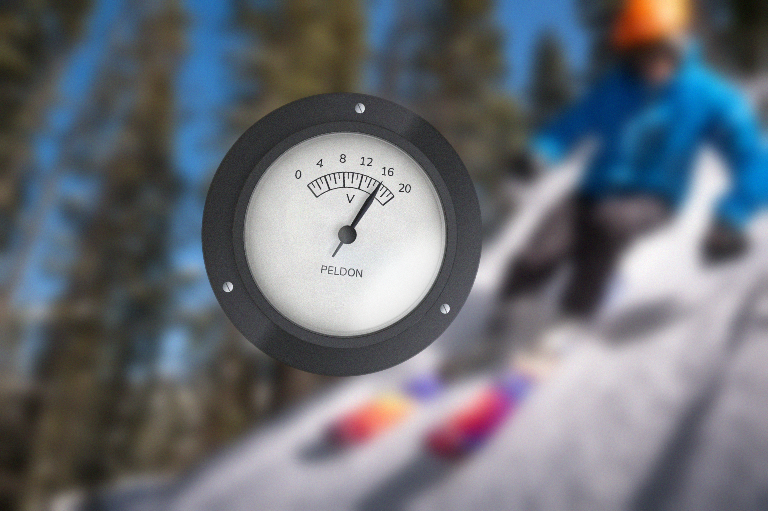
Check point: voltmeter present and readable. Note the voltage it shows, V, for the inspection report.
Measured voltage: 16 V
